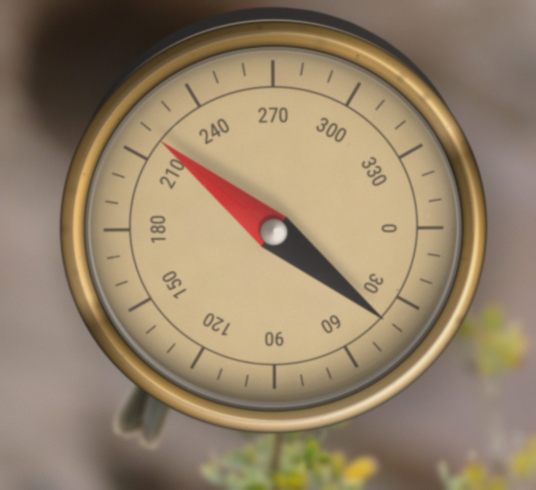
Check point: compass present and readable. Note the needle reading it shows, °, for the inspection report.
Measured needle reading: 220 °
